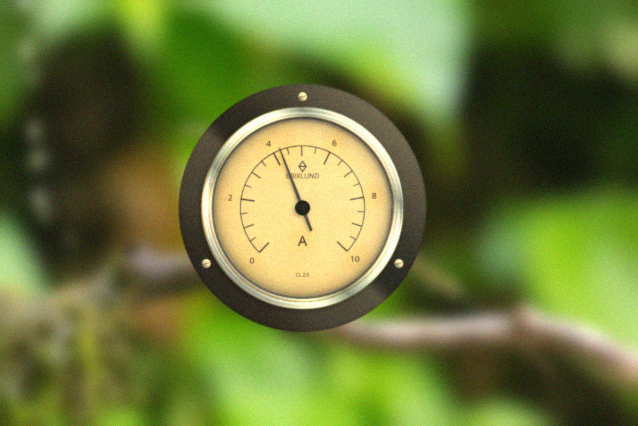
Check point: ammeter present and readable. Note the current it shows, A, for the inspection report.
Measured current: 4.25 A
